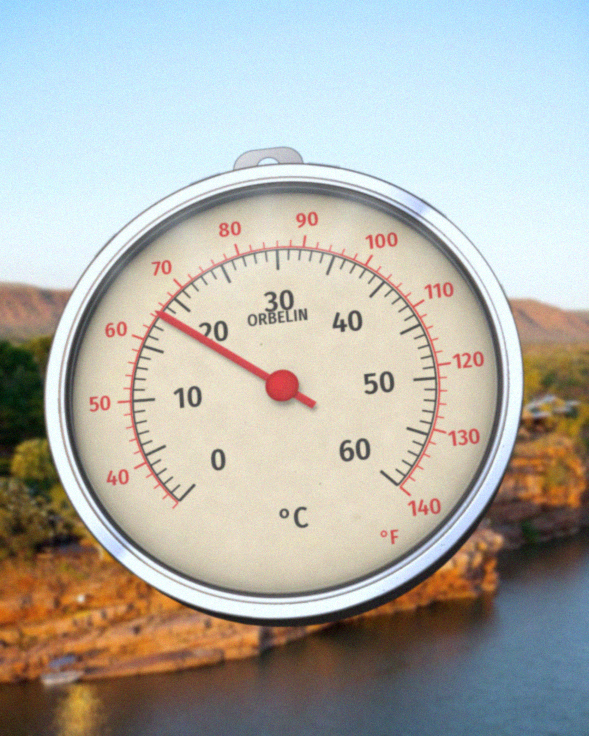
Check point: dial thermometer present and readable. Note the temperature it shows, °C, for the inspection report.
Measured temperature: 18 °C
